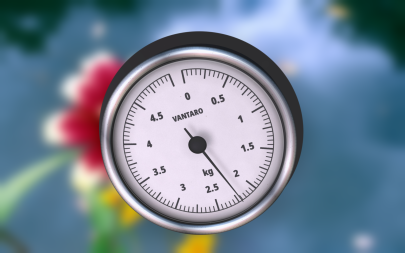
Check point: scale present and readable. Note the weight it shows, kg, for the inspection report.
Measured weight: 2.2 kg
